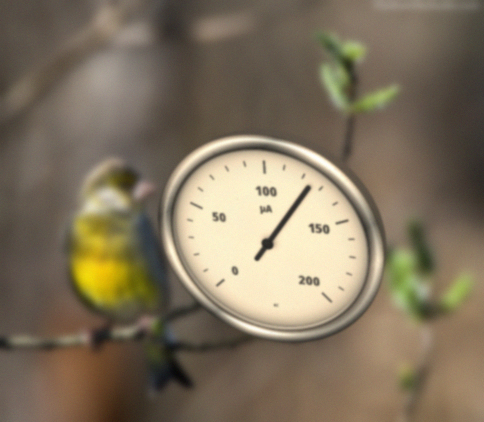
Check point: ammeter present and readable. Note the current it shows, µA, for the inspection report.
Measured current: 125 µA
